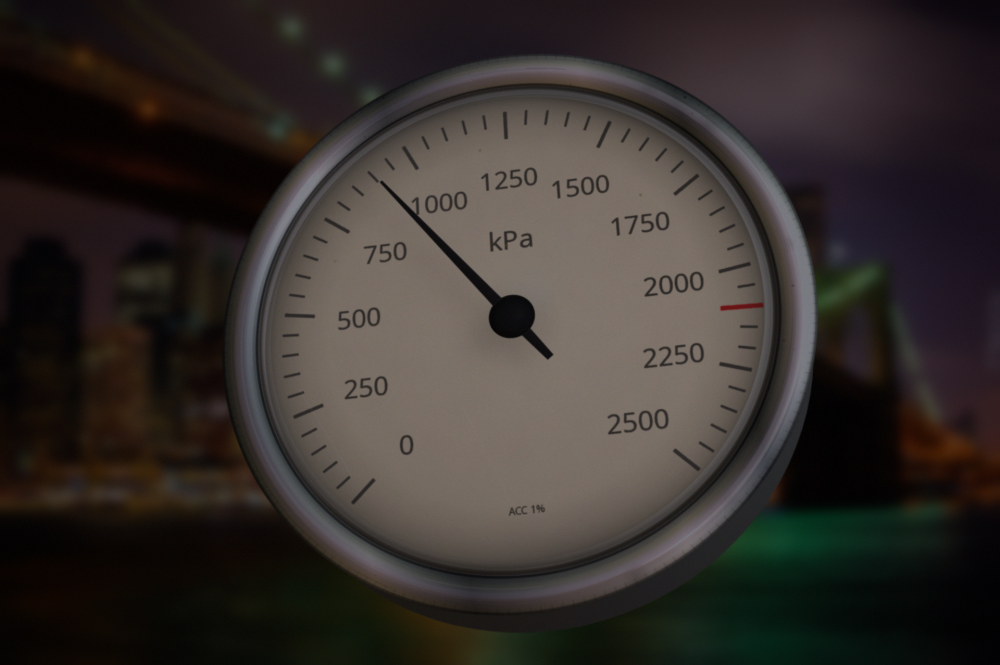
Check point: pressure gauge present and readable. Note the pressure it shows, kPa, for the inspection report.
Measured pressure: 900 kPa
